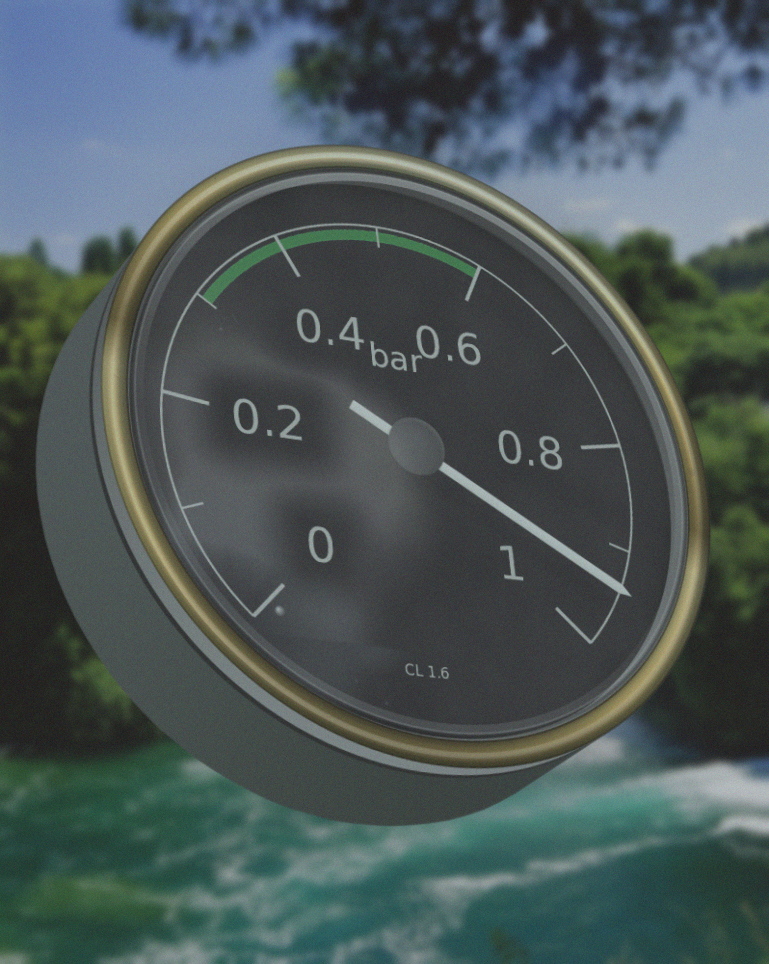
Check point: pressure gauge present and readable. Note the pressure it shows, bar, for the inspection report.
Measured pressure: 0.95 bar
